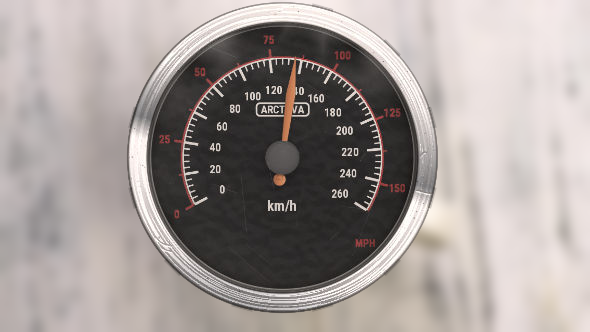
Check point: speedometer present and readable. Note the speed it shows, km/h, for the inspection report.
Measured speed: 136 km/h
